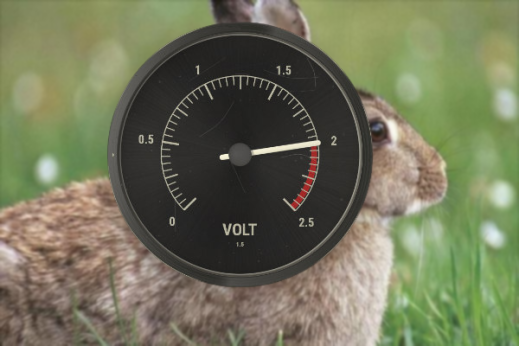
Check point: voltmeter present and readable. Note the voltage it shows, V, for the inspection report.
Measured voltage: 2 V
